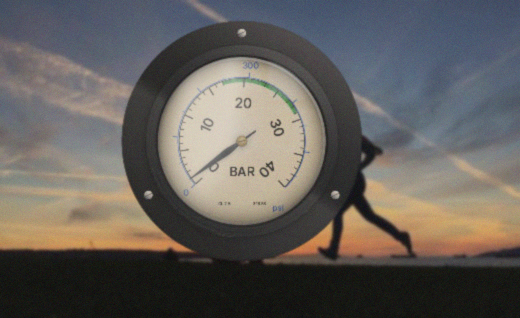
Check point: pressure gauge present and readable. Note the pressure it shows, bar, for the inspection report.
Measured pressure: 1 bar
